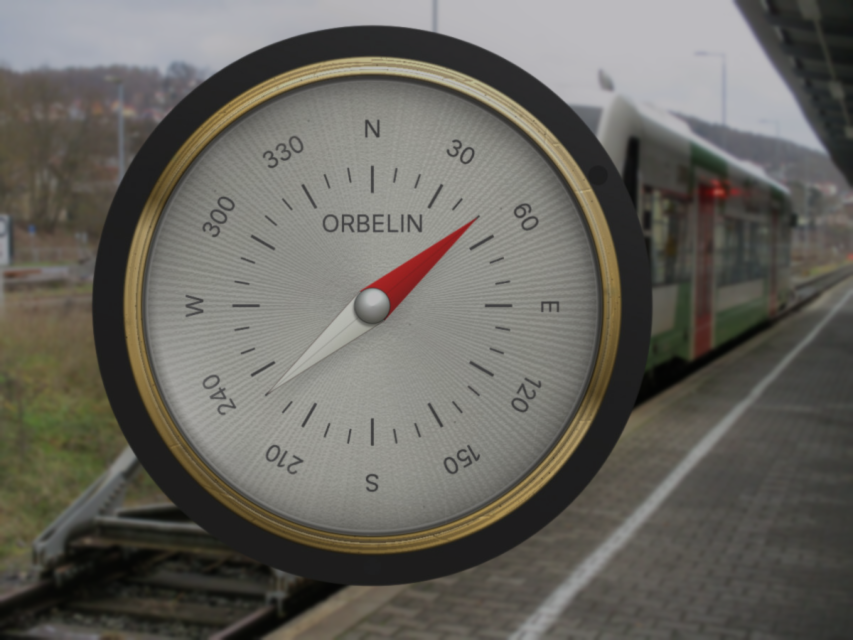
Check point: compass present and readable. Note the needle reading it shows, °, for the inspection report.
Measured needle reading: 50 °
